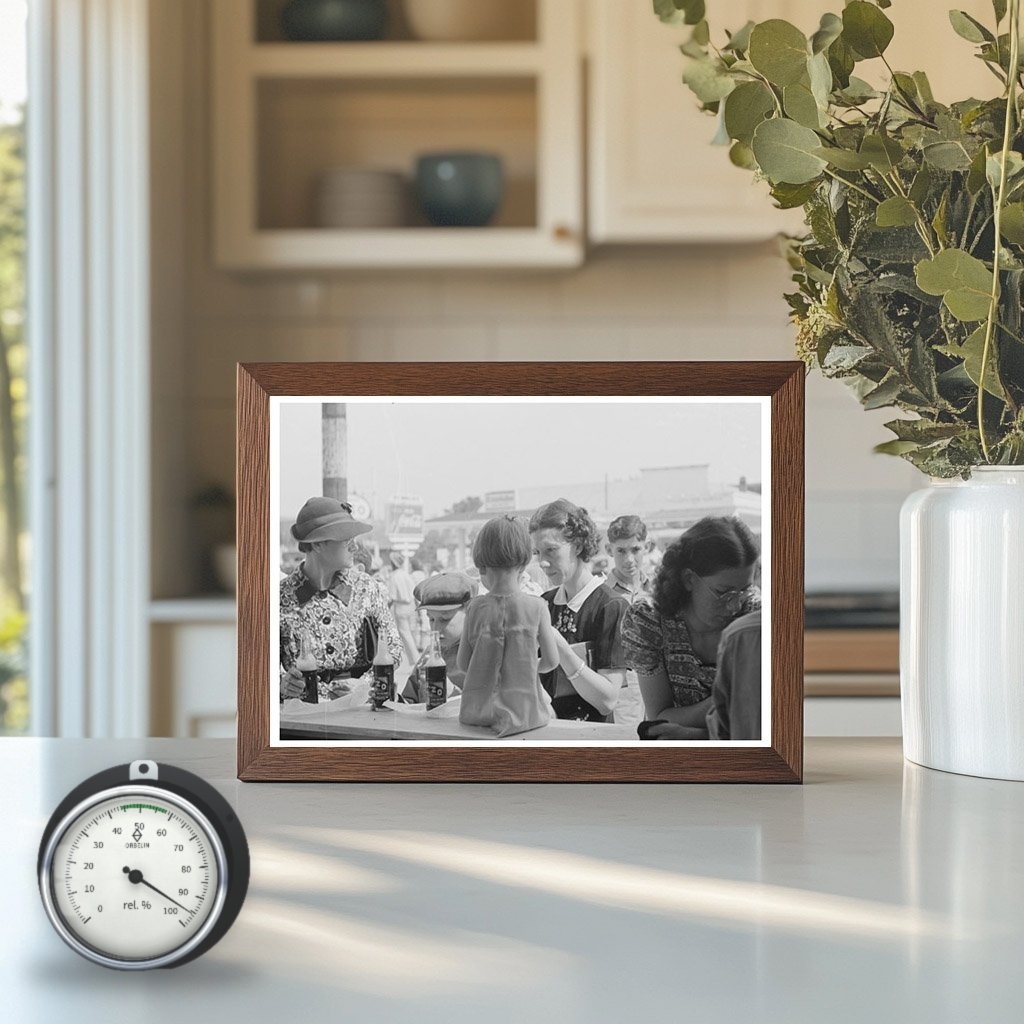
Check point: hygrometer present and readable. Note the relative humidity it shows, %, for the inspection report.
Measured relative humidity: 95 %
